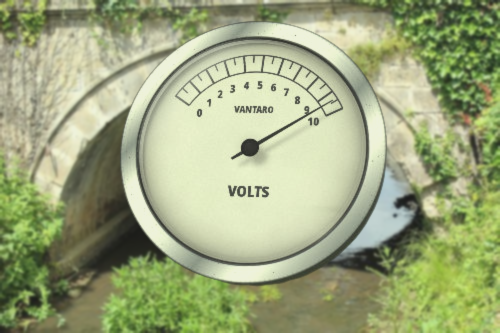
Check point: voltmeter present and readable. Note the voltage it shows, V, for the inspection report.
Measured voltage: 9.5 V
